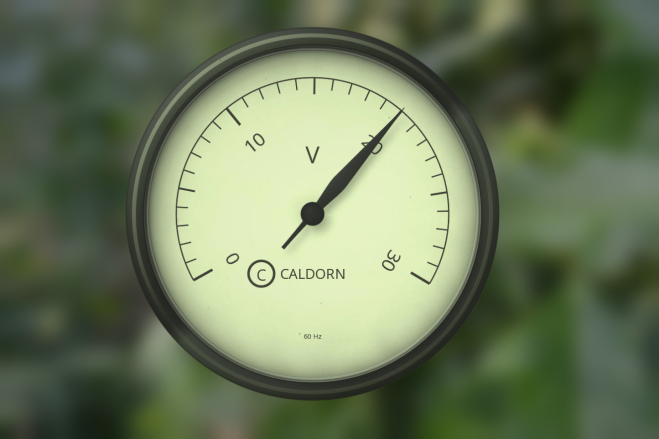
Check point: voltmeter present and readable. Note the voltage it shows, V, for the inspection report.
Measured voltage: 20 V
